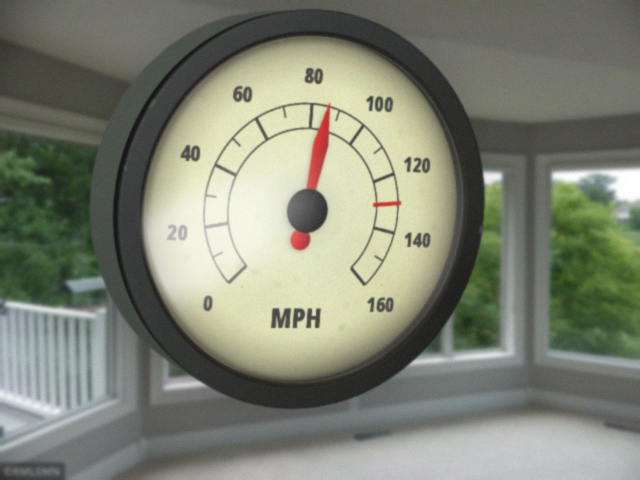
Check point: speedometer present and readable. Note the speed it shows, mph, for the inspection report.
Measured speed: 85 mph
